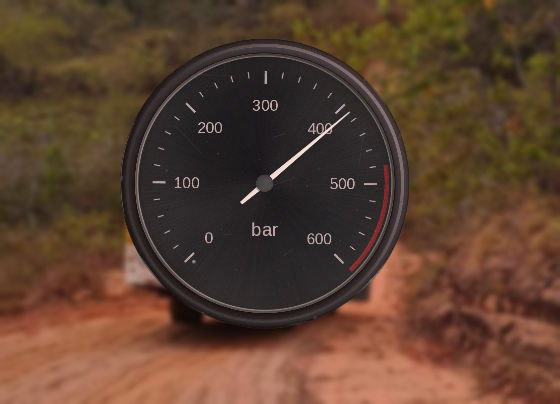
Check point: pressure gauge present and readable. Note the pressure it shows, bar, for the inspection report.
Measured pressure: 410 bar
